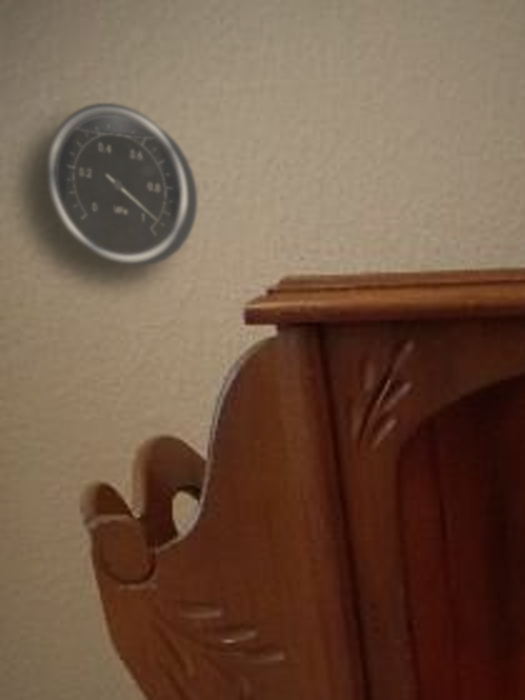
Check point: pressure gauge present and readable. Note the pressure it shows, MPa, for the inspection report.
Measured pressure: 0.95 MPa
